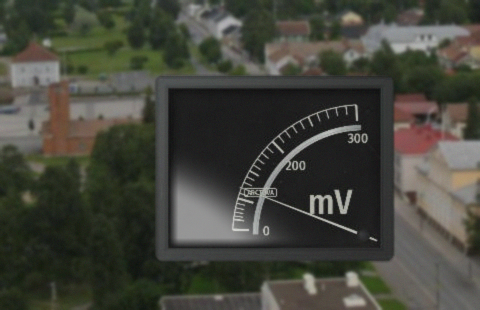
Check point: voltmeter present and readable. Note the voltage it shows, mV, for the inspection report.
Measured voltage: 120 mV
